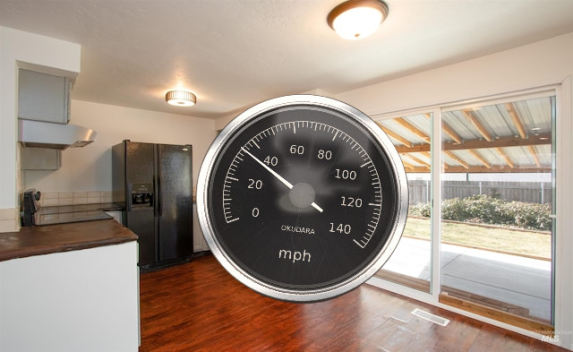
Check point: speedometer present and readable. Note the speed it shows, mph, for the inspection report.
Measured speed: 34 mph
